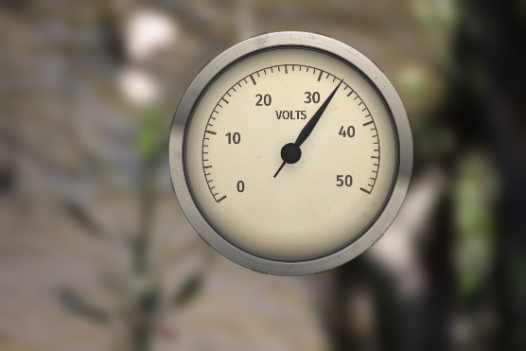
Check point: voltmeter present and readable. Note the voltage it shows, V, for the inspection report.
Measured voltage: 33 V
